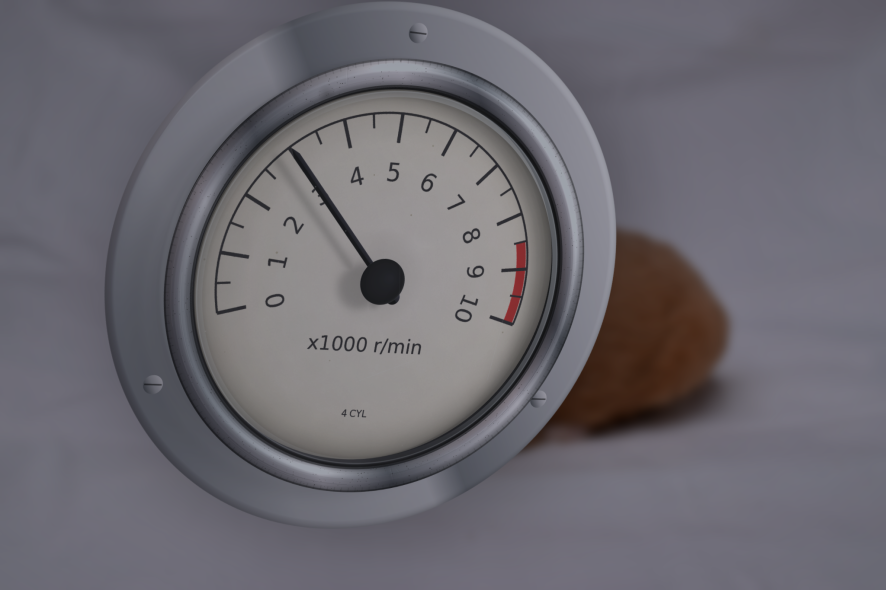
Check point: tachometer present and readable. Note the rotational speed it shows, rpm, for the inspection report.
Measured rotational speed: 3000 rpm
